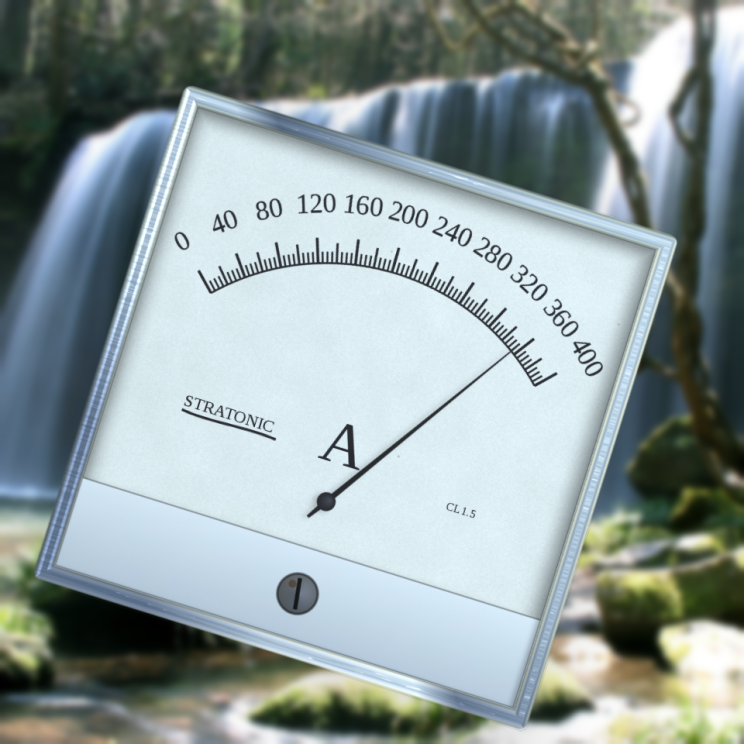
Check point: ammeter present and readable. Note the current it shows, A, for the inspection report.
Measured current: 355 A
